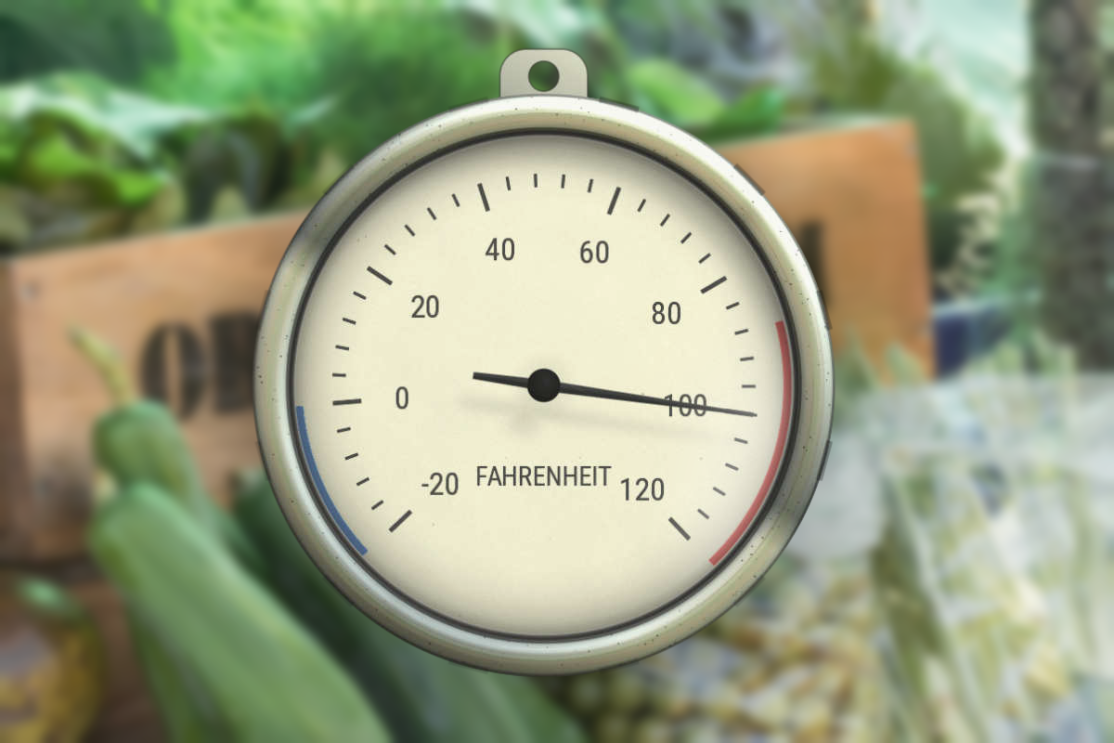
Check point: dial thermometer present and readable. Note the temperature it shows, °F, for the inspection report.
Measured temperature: 100 °F
